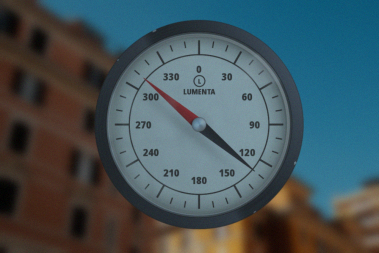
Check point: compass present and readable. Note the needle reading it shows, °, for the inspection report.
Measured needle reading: 310 °
